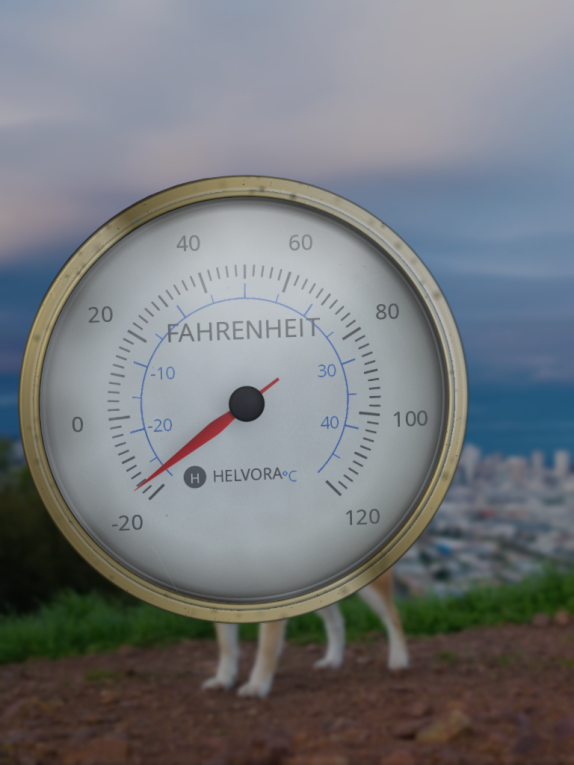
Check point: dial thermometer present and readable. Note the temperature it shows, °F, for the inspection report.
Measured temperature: -16 °F
